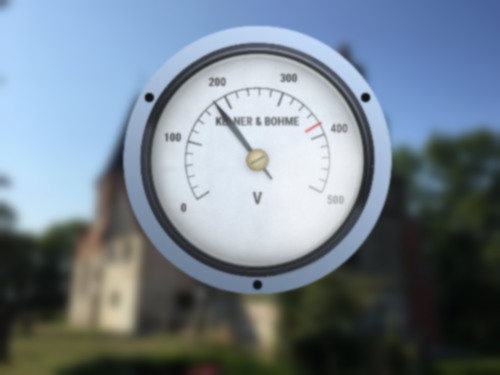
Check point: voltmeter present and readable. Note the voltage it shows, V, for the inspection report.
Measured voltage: 180 V
